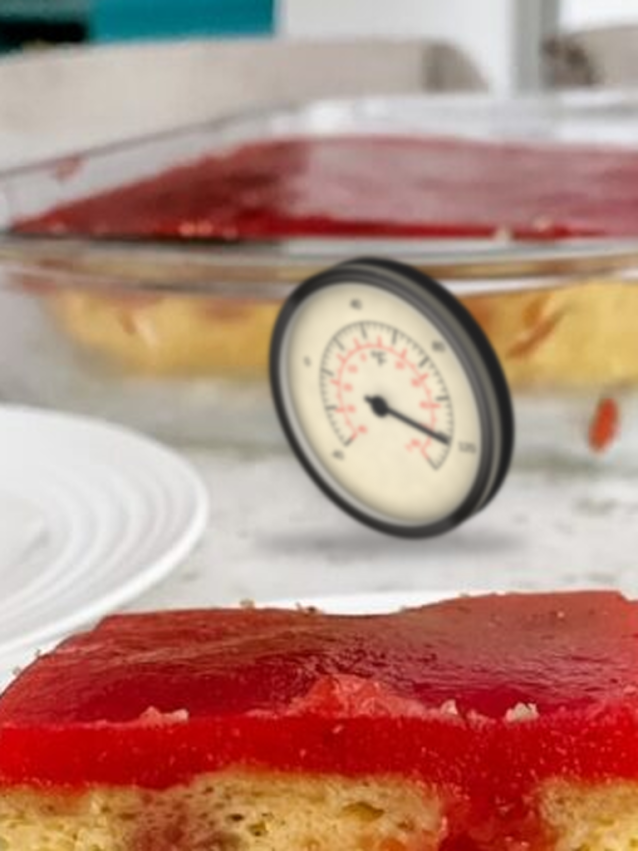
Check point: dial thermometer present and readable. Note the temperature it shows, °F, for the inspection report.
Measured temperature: 120 °F
